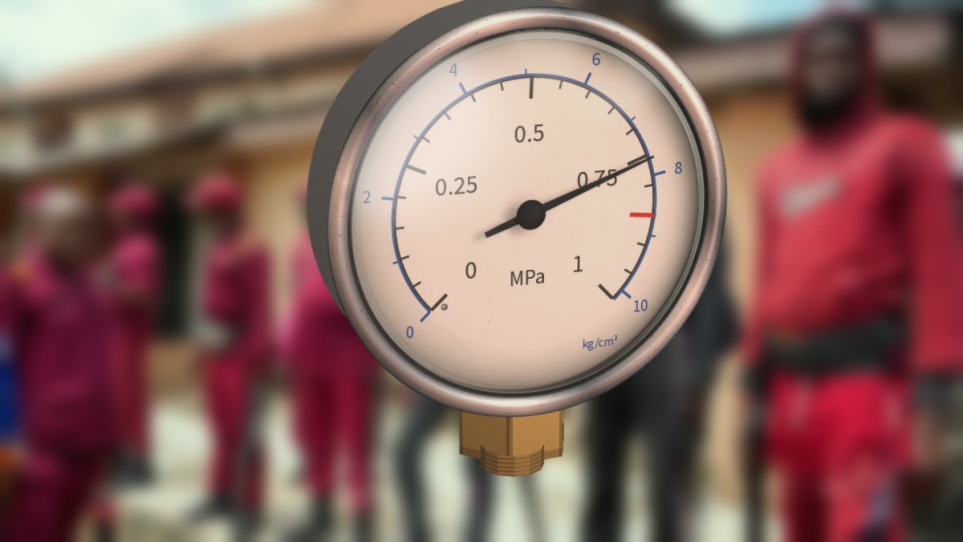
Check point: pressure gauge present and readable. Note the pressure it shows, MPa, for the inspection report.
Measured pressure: 0.75 MPa
